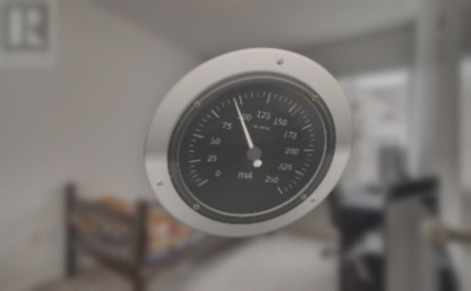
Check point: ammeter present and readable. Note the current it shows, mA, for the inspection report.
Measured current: 95 mA
